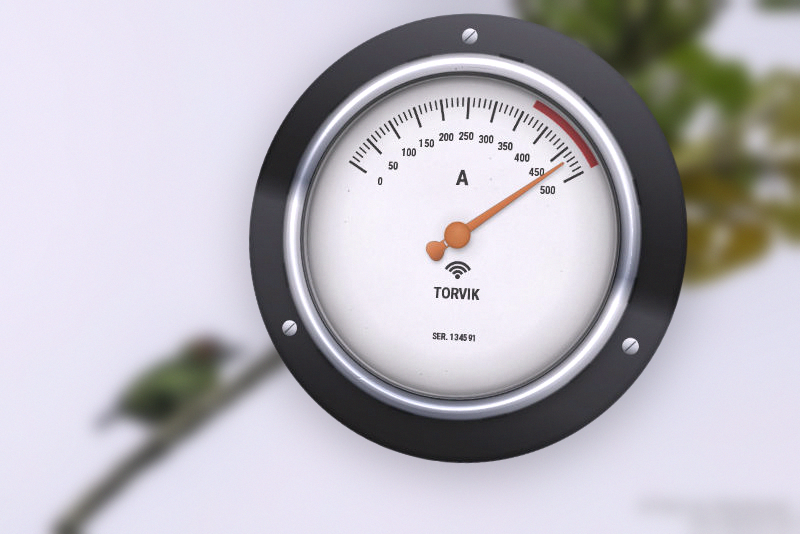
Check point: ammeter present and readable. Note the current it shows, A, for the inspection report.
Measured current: 470 A
